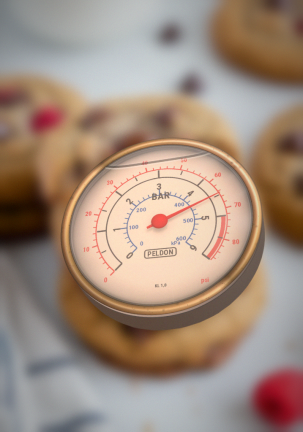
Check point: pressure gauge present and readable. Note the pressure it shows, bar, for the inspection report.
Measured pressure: 4.5 bar
